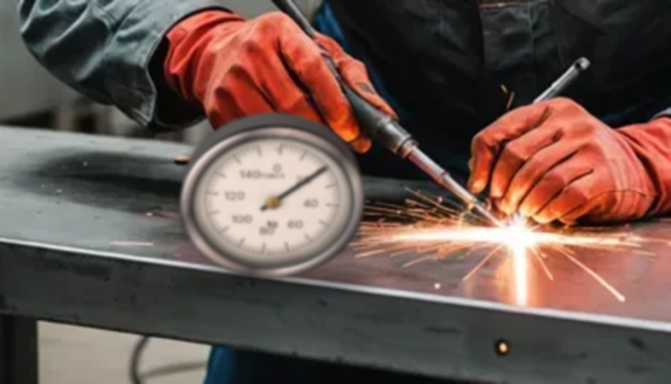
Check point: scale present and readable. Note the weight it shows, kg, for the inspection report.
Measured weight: 20 kg
